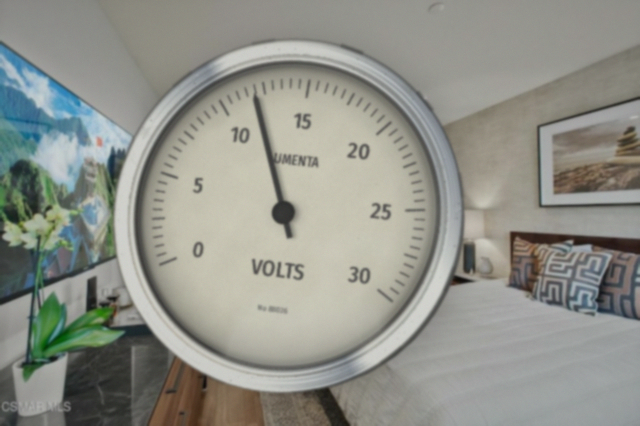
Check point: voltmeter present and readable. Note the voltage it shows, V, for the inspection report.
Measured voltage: 12 V
